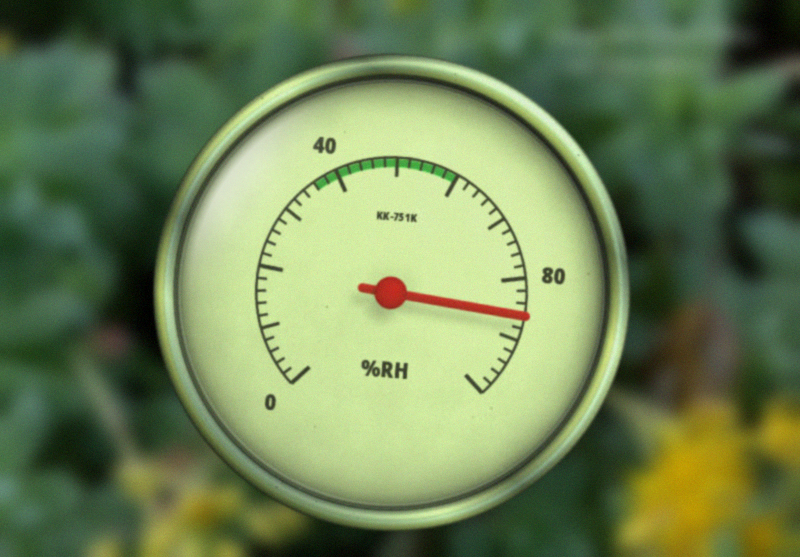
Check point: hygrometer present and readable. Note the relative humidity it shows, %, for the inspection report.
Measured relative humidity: 86 %
